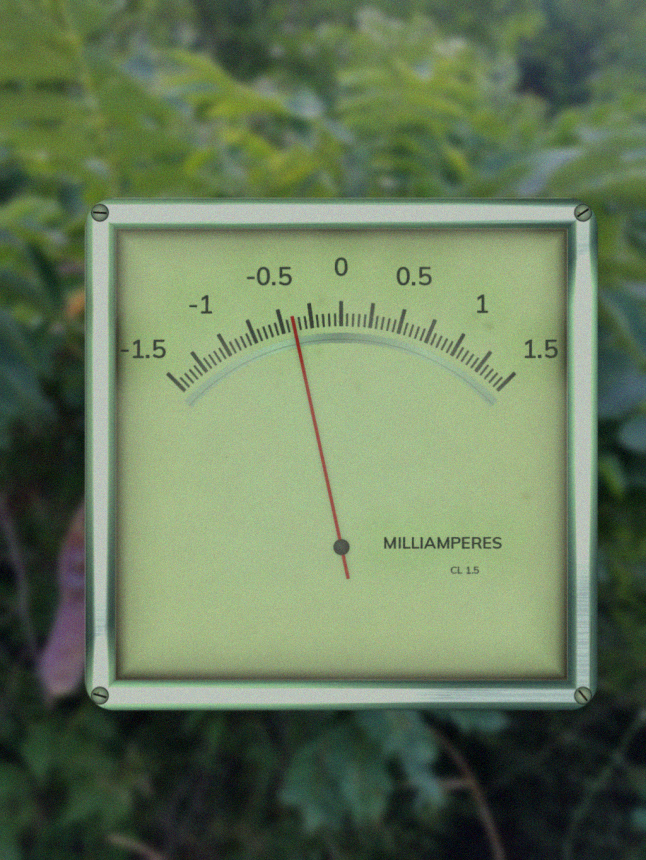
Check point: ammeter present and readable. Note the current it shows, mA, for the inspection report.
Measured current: -0.4 mA
